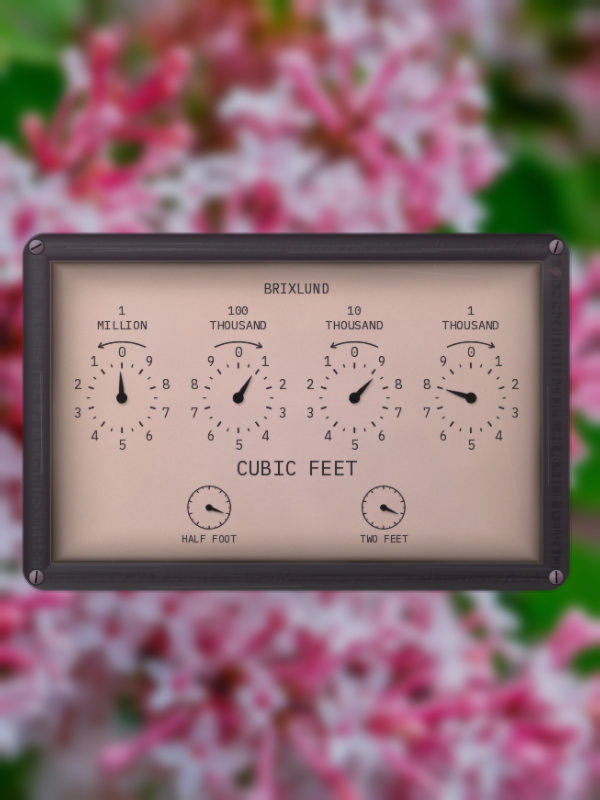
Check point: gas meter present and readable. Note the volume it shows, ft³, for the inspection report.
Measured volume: 8800 ft³
